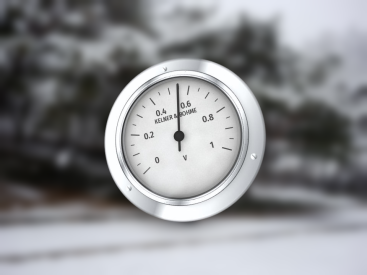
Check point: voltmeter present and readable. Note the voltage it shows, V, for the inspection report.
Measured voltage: 0.55 V
